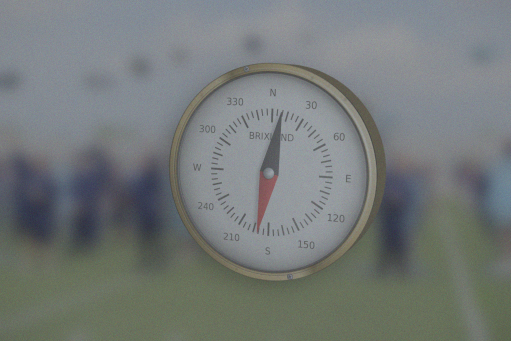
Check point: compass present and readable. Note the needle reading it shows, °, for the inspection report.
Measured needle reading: 190 °
